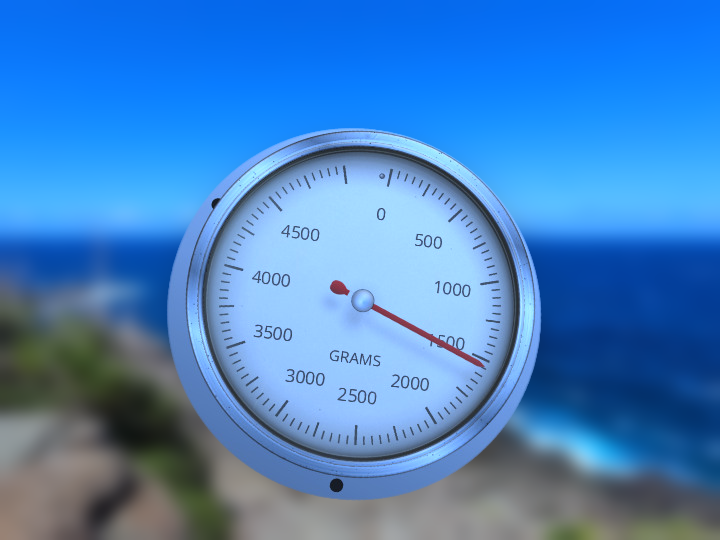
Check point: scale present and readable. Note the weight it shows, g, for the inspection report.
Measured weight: 1550 g
